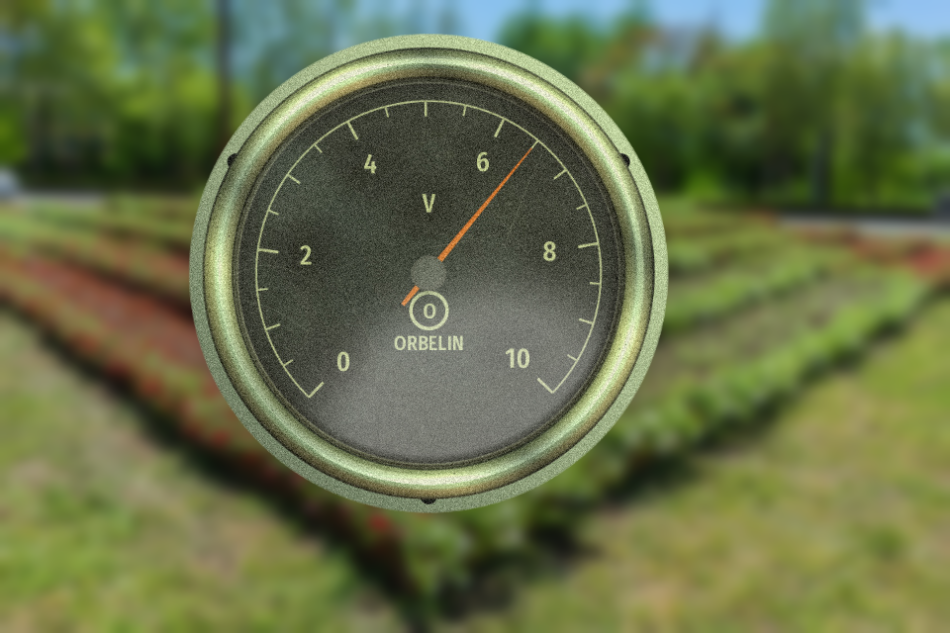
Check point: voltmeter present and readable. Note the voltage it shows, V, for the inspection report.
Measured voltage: 6.5 V
